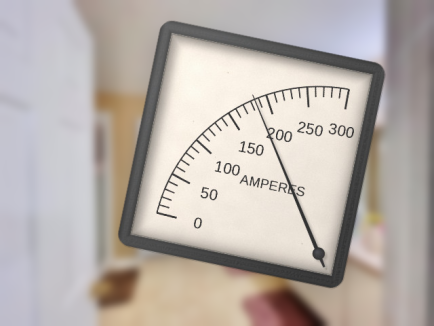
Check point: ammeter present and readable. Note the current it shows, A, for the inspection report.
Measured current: 185 A
